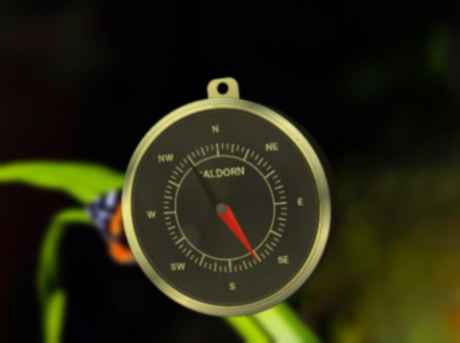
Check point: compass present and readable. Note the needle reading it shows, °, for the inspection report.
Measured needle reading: 150 °
